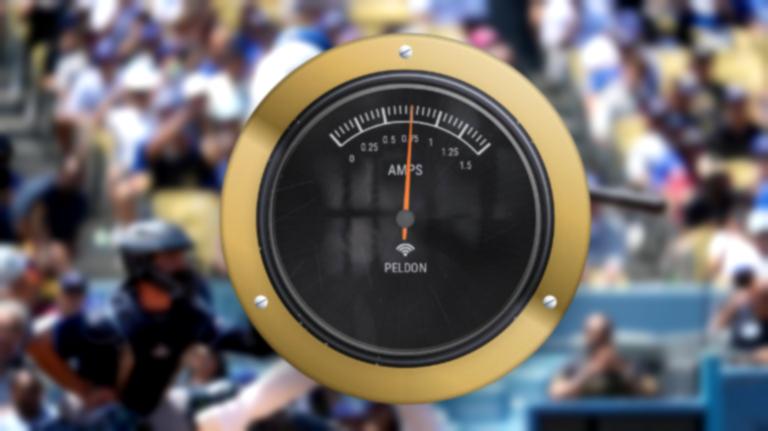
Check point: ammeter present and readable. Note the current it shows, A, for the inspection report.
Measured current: 0.75 A
